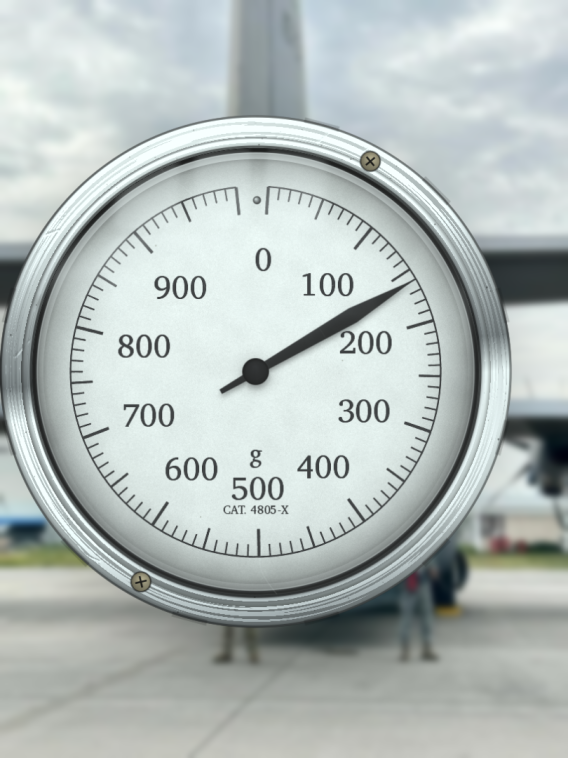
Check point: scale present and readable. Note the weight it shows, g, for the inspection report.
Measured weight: 160 g
